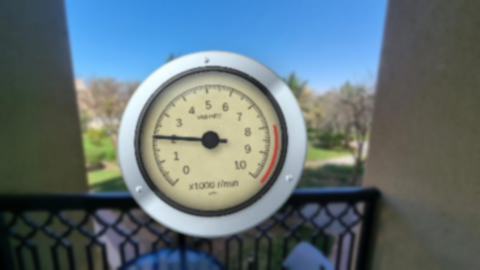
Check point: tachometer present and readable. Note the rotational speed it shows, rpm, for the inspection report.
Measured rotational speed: 2000 rpm
